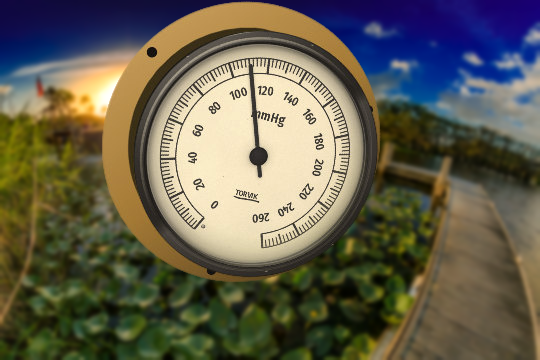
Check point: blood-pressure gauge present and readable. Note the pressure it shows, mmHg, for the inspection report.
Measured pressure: 110 mmHg
